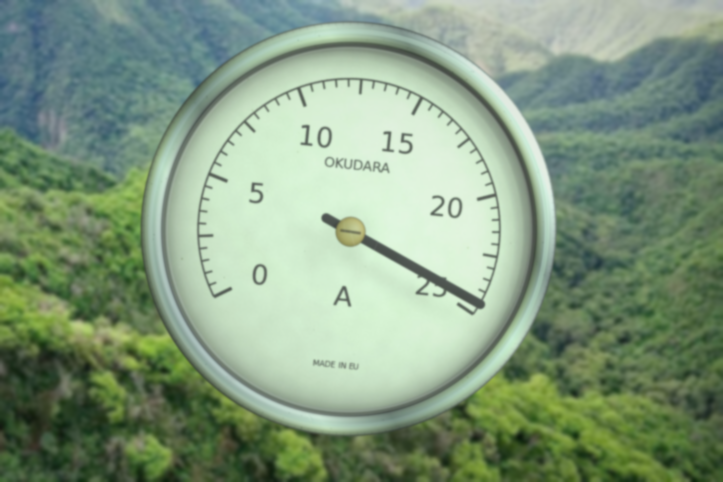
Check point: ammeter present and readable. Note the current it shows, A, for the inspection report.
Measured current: 24.5 A
